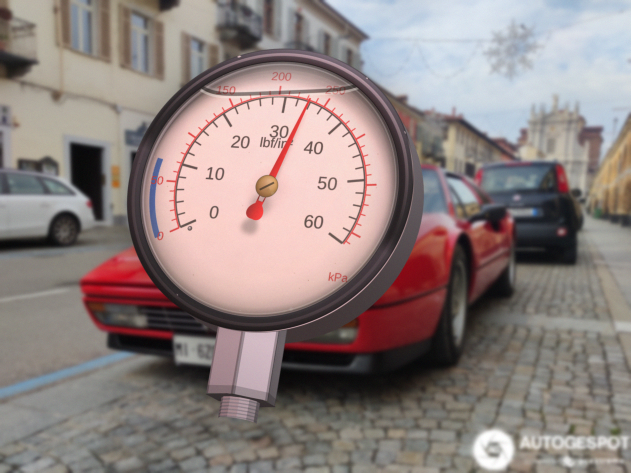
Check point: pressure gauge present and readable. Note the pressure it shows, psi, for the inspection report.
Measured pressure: 34 psi
